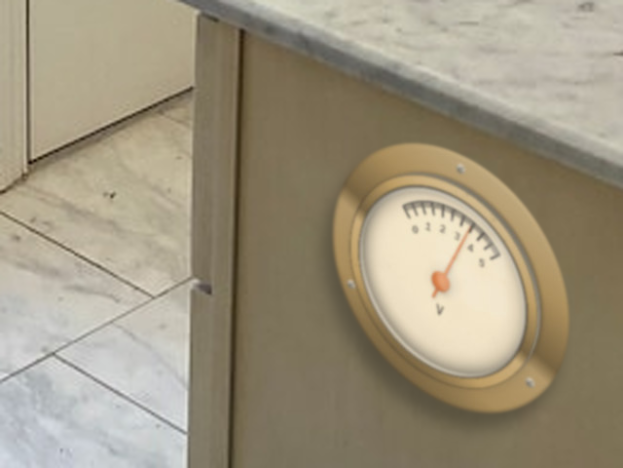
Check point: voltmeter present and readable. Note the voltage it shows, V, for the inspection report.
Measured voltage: 3.5 V
